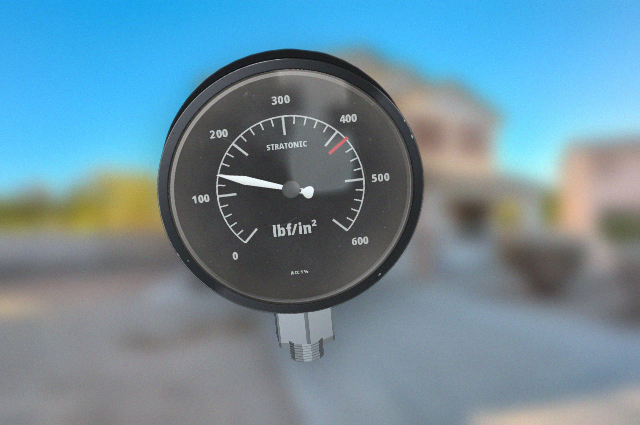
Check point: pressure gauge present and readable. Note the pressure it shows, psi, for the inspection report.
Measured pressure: 140 psi
